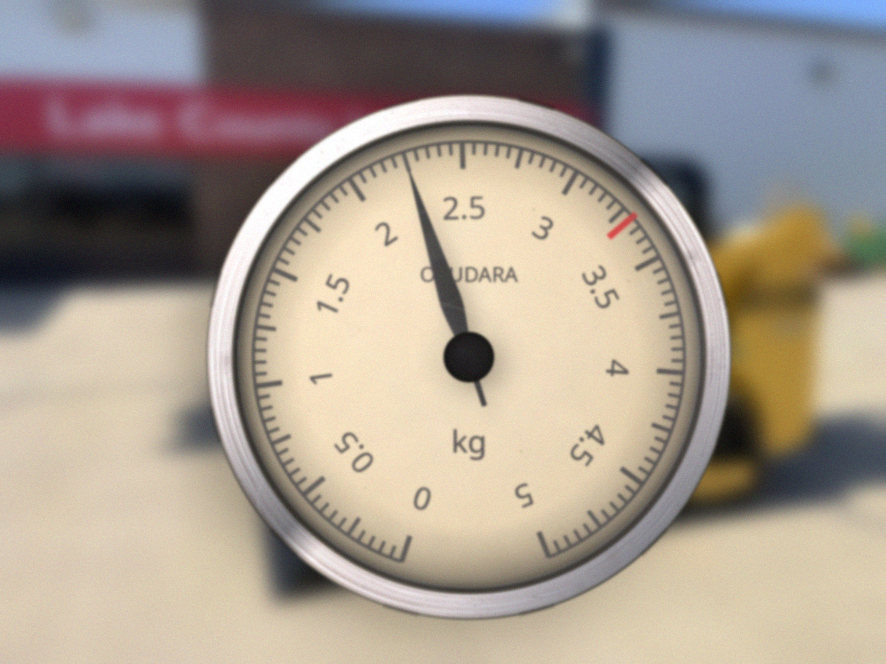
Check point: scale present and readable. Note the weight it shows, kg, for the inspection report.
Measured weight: 2.25 kg
